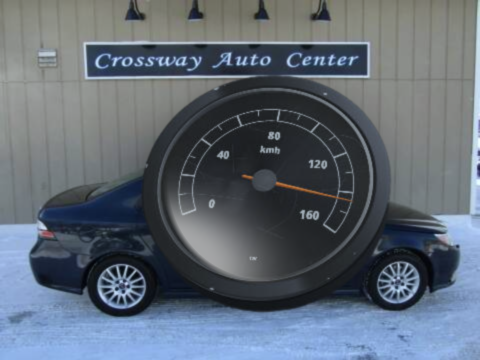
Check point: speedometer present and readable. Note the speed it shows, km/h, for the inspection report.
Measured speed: 145 km/h
